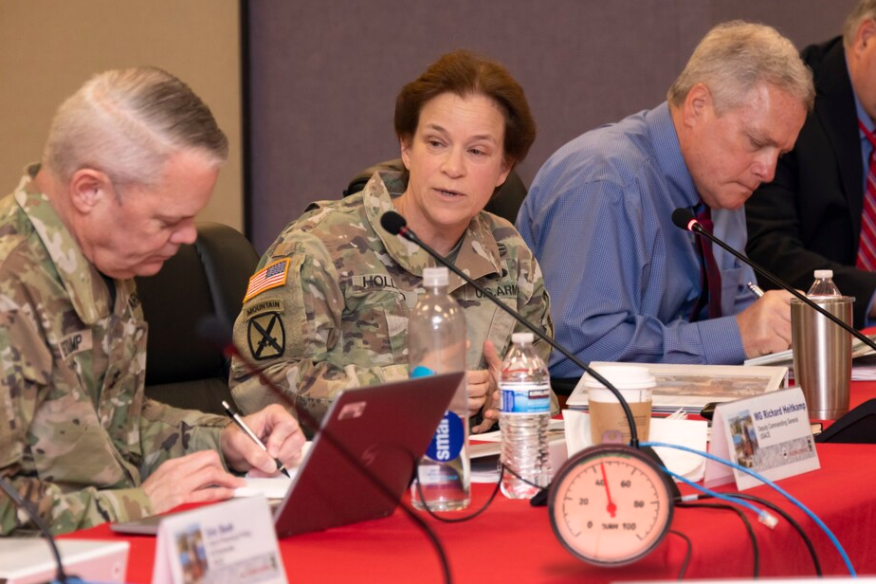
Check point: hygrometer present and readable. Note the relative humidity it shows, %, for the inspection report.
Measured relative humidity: 44 %
